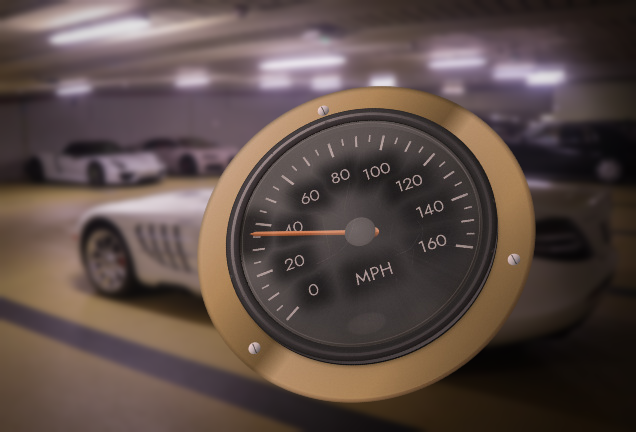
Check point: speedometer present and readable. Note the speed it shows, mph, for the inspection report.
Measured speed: 35 mph
